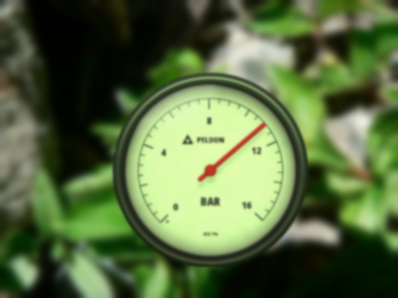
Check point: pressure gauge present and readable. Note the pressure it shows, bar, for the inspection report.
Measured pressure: 11 bar
